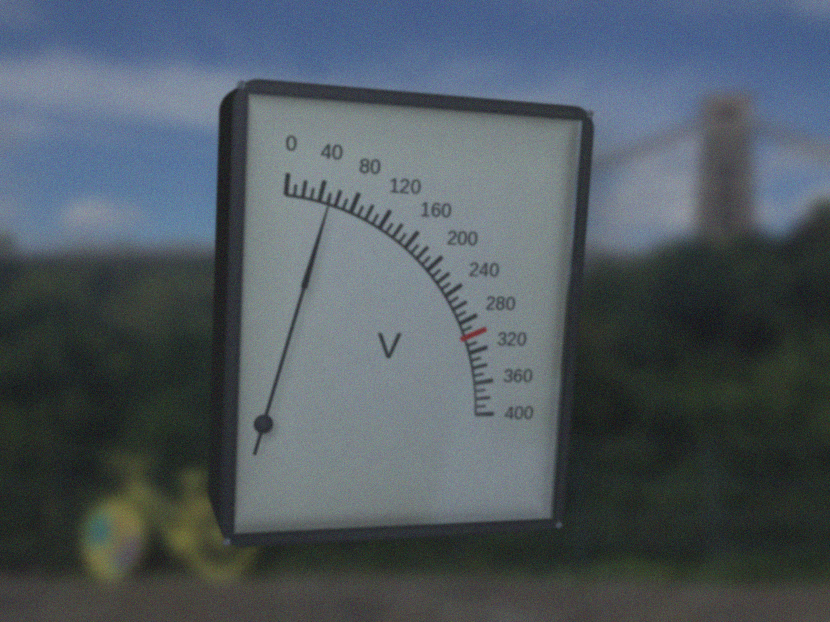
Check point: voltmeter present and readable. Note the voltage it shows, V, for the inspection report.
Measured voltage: 50 V
